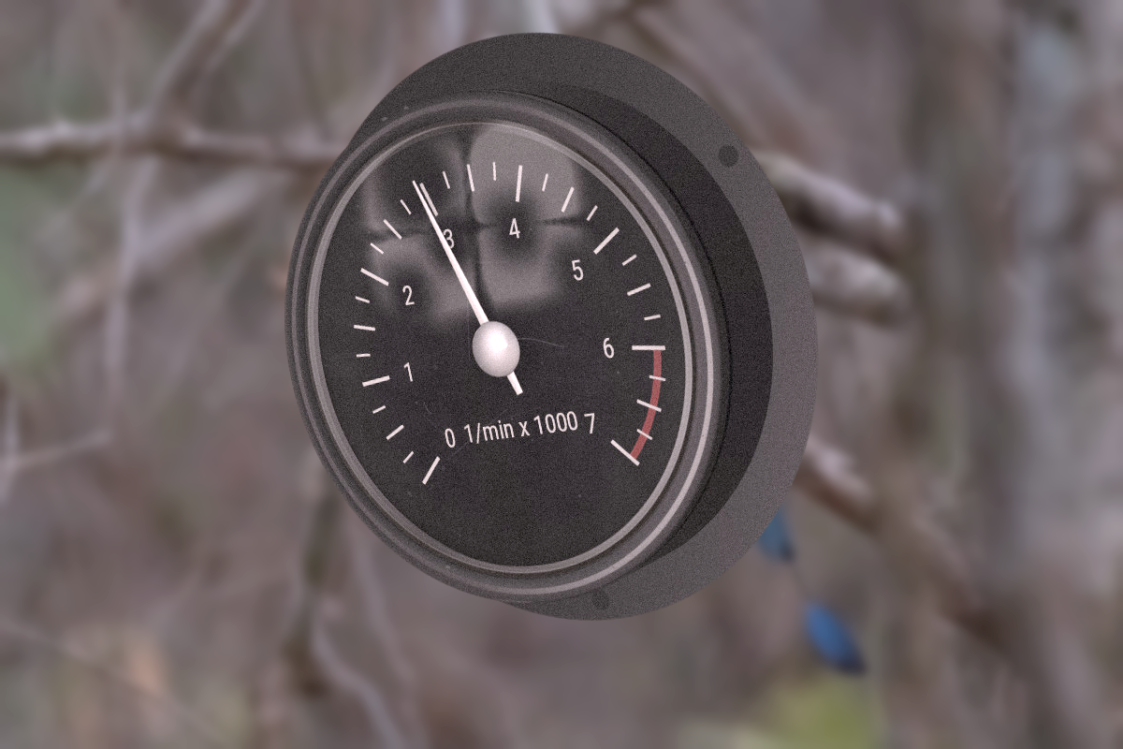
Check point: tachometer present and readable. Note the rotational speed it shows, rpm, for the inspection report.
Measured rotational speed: 3000 rpm
